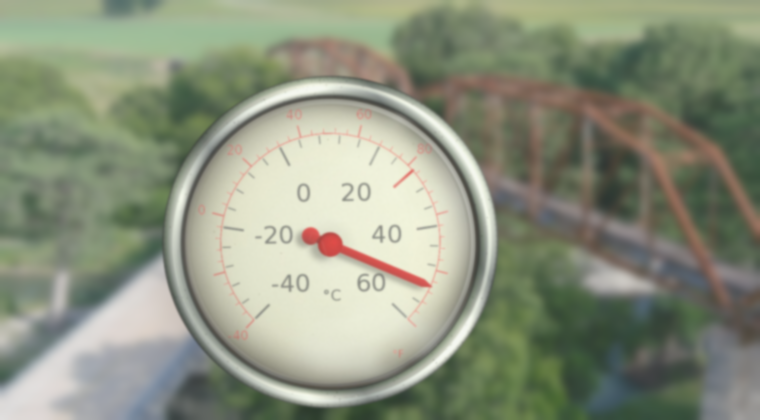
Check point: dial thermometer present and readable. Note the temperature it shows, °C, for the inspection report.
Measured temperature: 52 °C
